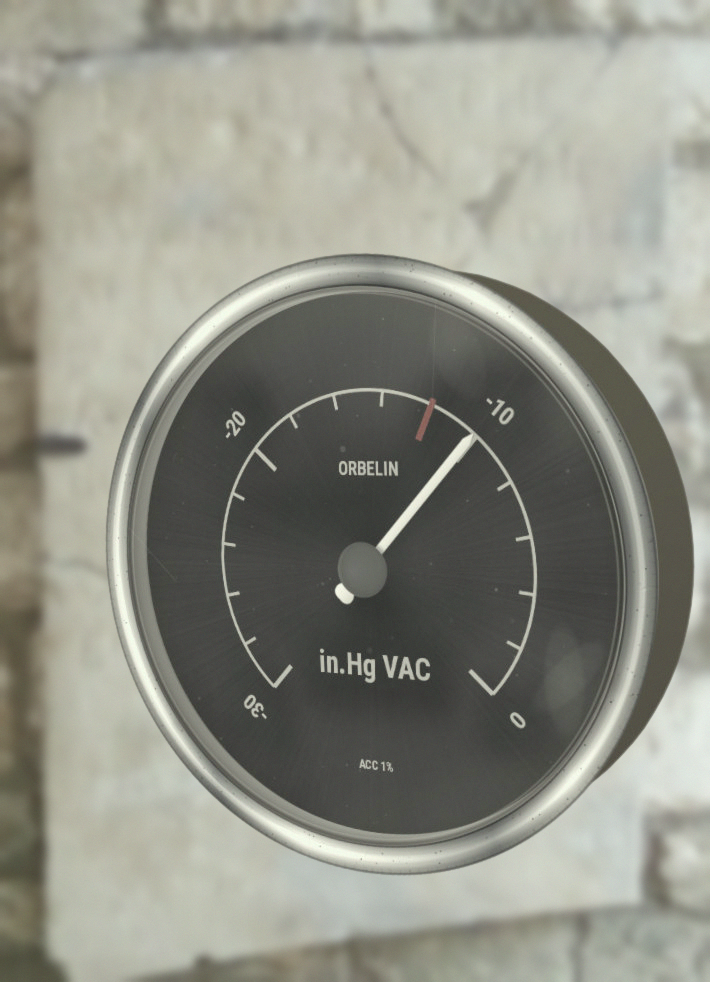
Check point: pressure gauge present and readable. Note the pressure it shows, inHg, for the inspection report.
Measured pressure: -10 inHg
